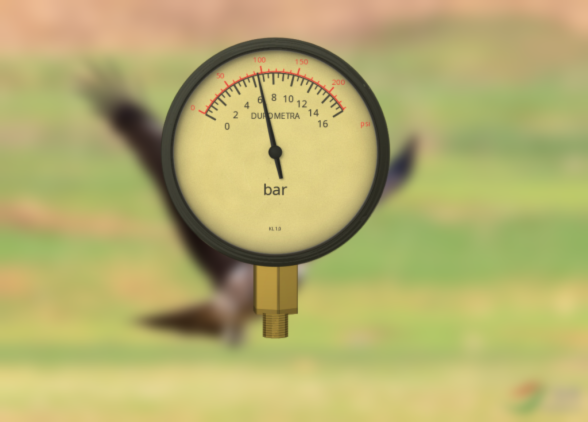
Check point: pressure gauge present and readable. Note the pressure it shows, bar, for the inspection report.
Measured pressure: 6.5 bar
